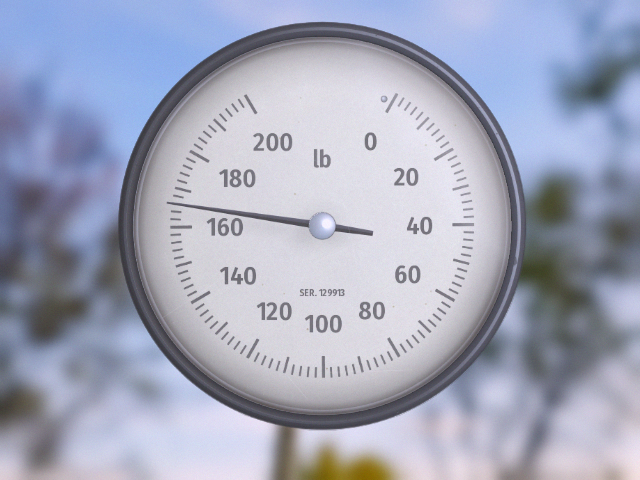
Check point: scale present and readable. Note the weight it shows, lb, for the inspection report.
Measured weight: 166 lb
